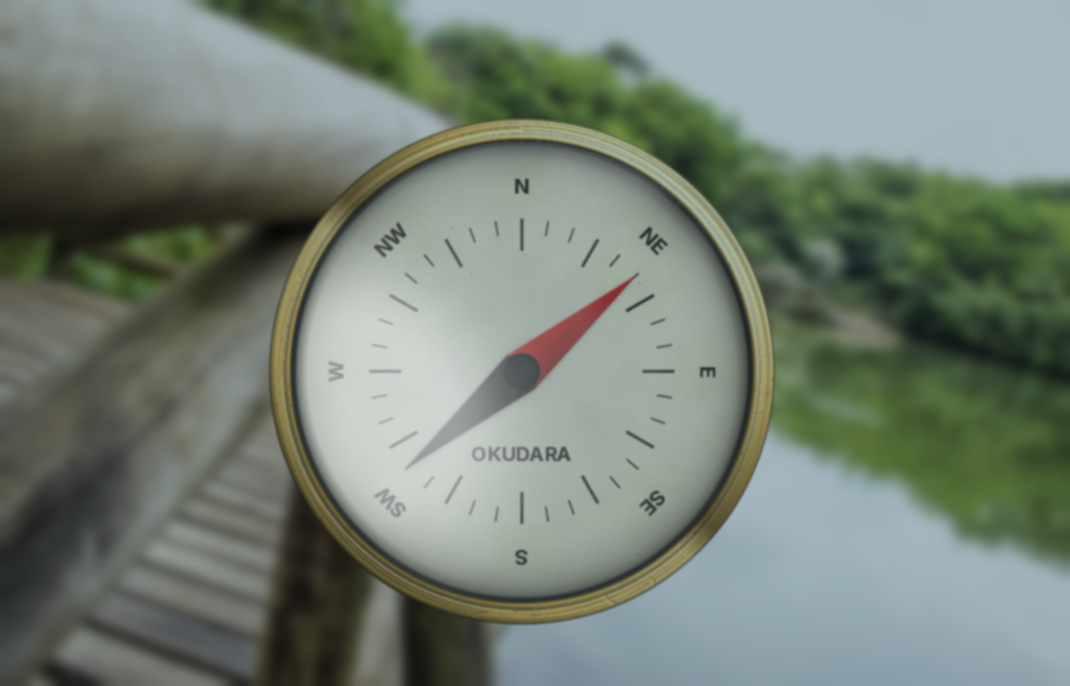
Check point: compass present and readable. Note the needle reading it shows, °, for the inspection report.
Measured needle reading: 50 °
